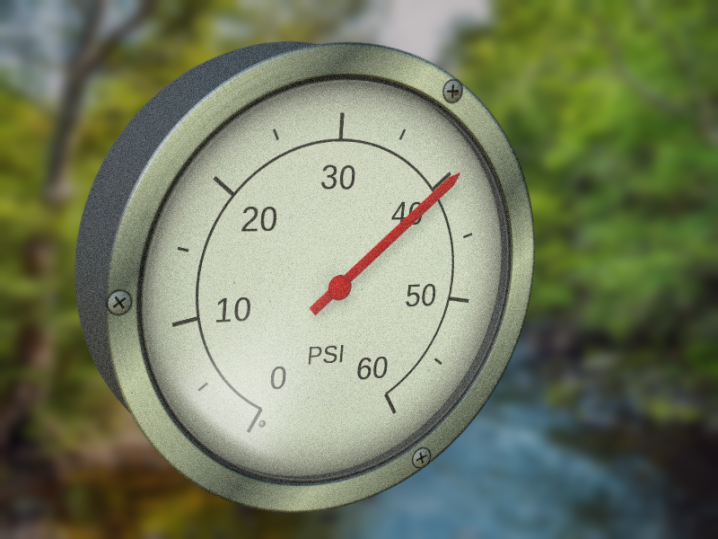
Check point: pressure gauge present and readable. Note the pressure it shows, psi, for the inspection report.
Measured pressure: 40 psi
